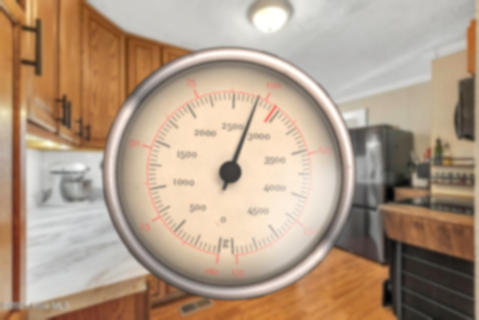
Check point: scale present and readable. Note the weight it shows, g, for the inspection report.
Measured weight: 2750 g
